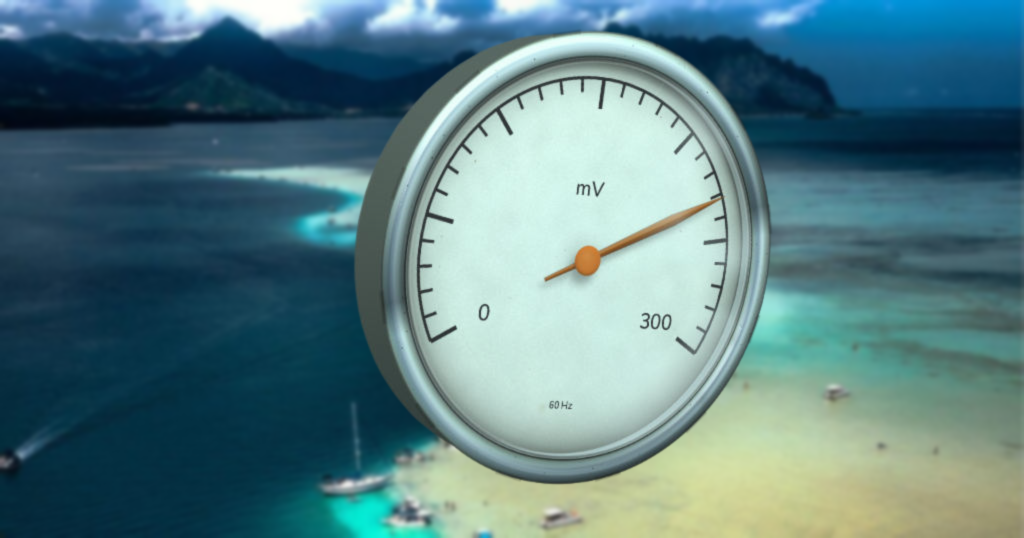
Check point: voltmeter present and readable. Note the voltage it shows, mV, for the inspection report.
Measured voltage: 230 mV
